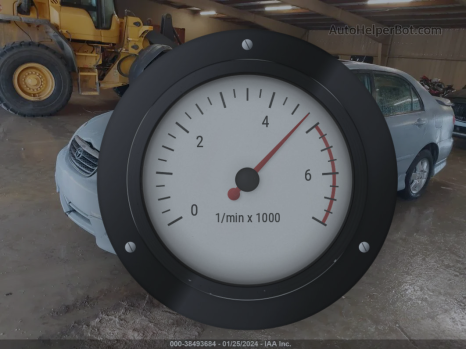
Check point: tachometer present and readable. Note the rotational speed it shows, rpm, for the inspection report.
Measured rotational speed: 4750 rpm
